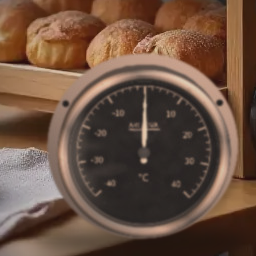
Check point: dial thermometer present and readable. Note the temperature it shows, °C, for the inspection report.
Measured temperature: 0 °C
